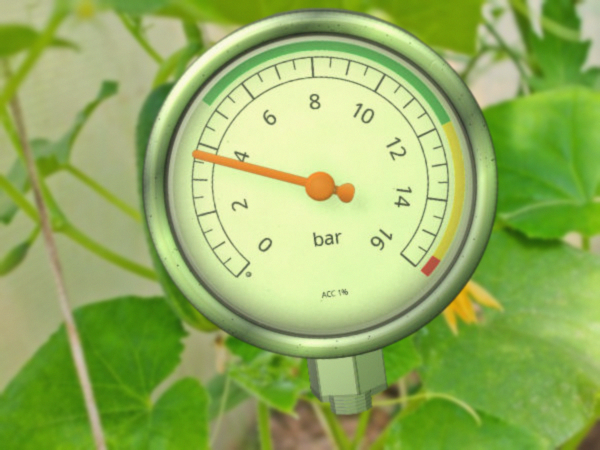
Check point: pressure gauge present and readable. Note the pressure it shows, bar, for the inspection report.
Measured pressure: 3.75 bar
